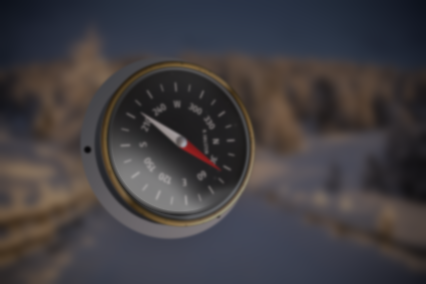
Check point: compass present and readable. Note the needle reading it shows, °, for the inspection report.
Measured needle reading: 37.5 °
